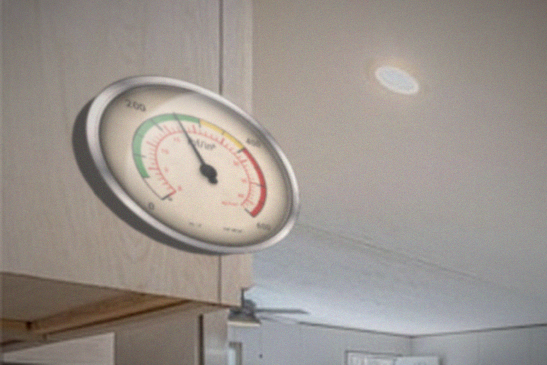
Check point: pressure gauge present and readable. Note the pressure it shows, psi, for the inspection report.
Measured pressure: 250 psi
